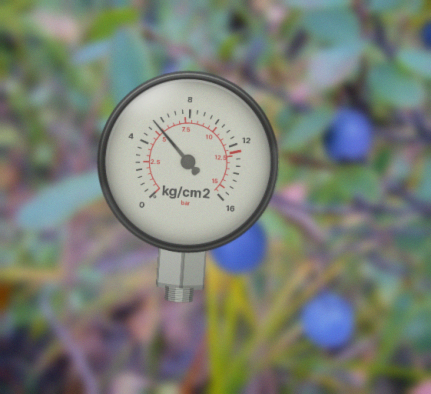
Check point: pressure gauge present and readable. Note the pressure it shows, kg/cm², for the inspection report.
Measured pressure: 5.5 kg/cm²
